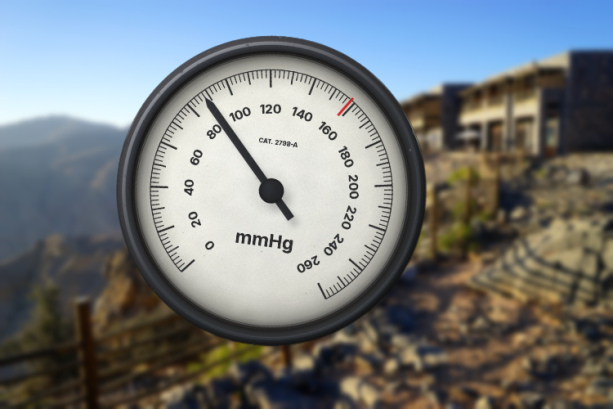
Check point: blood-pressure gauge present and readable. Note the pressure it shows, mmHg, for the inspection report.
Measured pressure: 88 mmHg
